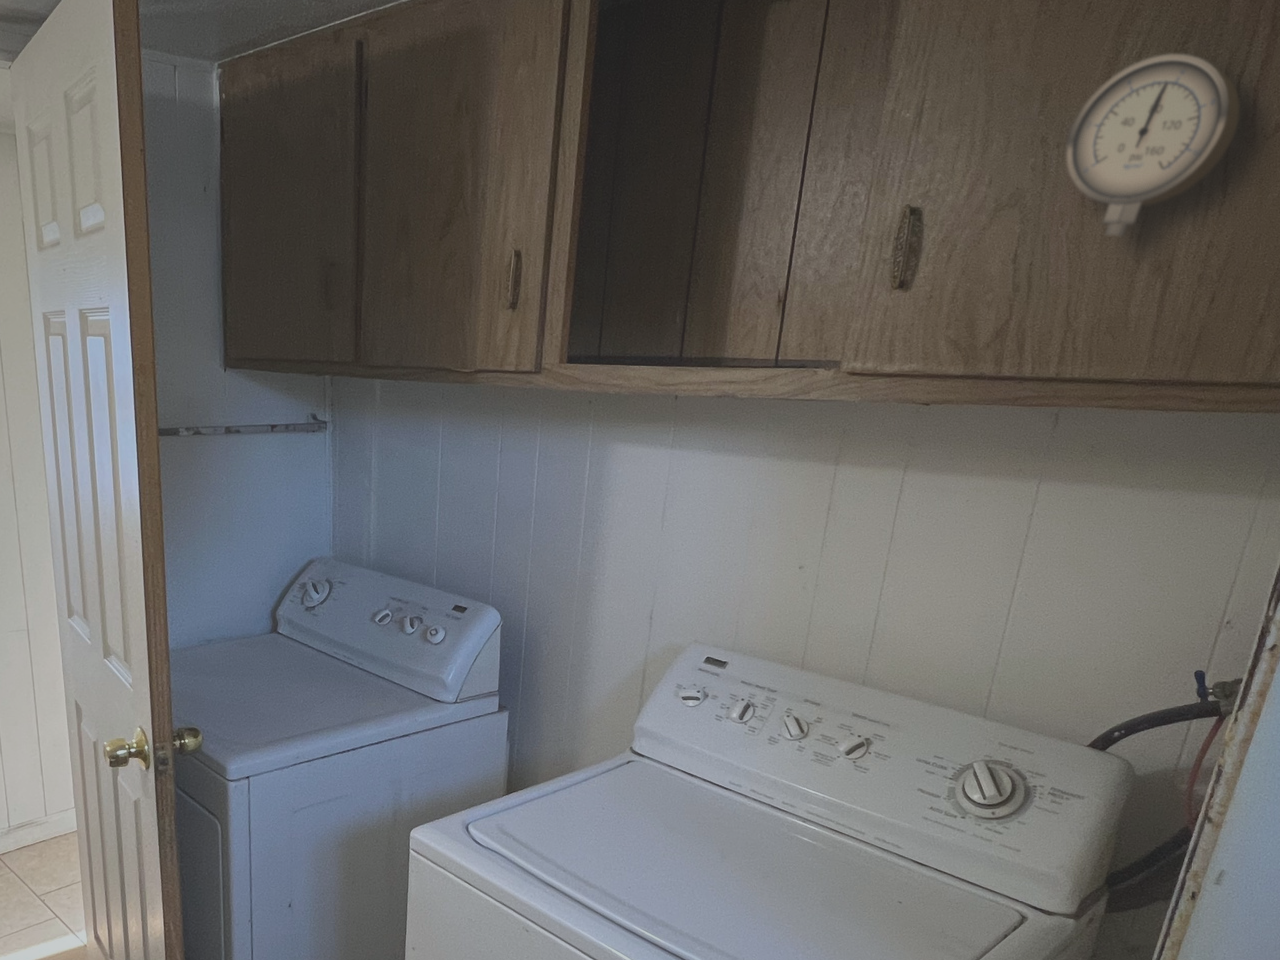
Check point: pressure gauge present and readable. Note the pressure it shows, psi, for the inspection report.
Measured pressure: 80 psi
